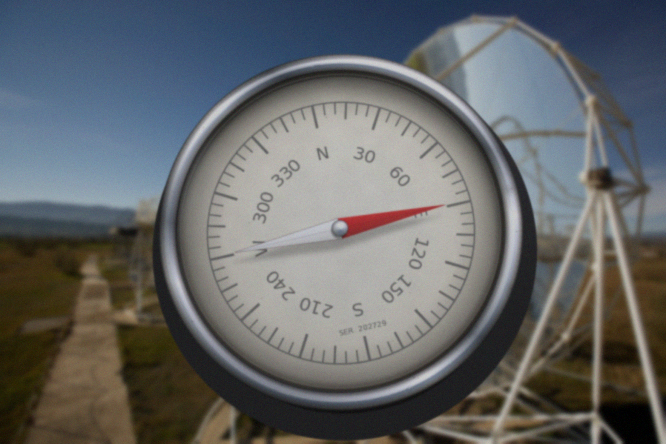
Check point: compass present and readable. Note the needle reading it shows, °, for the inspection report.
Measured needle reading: 90 °
